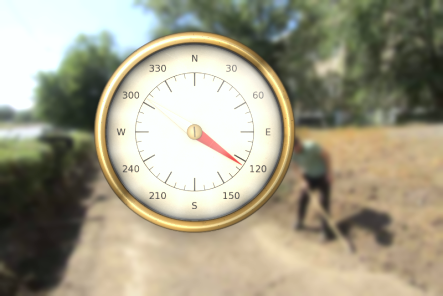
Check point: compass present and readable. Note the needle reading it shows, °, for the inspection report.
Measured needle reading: 125 °
